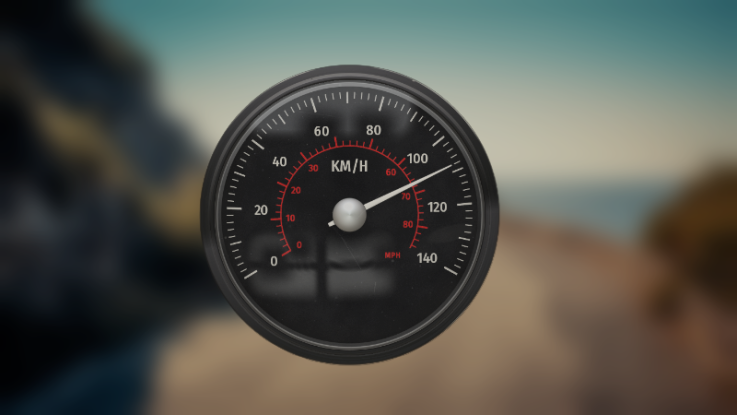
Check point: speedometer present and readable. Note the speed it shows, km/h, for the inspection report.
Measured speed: 108 km/h
